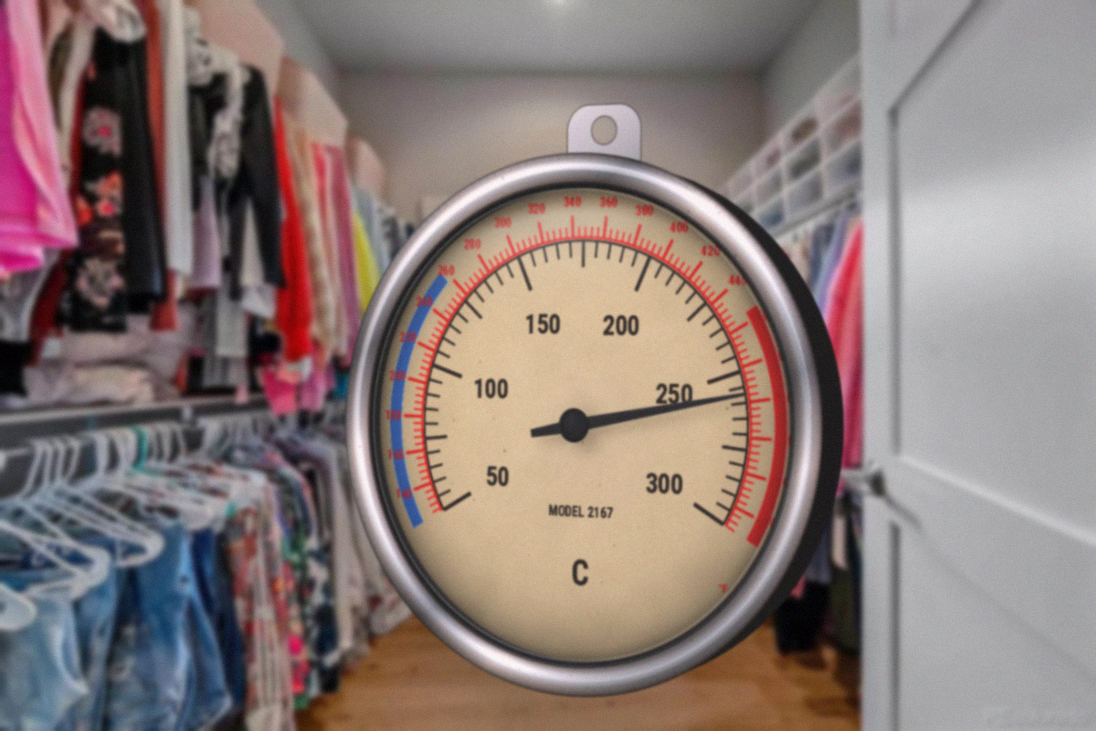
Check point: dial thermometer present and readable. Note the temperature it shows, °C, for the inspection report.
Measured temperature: 257.5 °C
